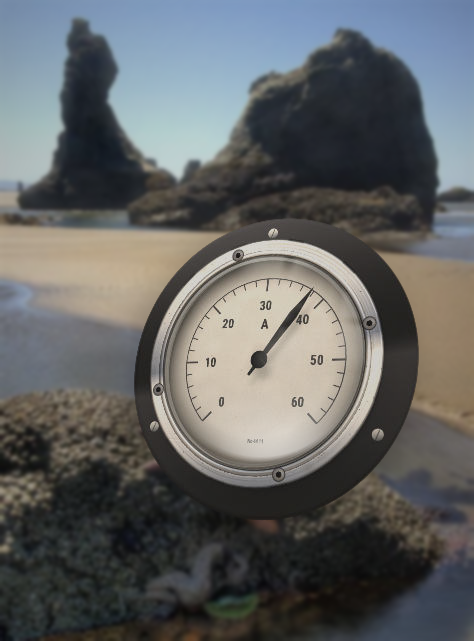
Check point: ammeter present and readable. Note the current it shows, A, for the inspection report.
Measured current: 38 A
